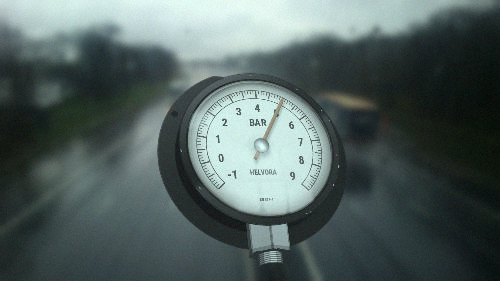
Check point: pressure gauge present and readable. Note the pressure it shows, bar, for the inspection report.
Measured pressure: 5 bar
